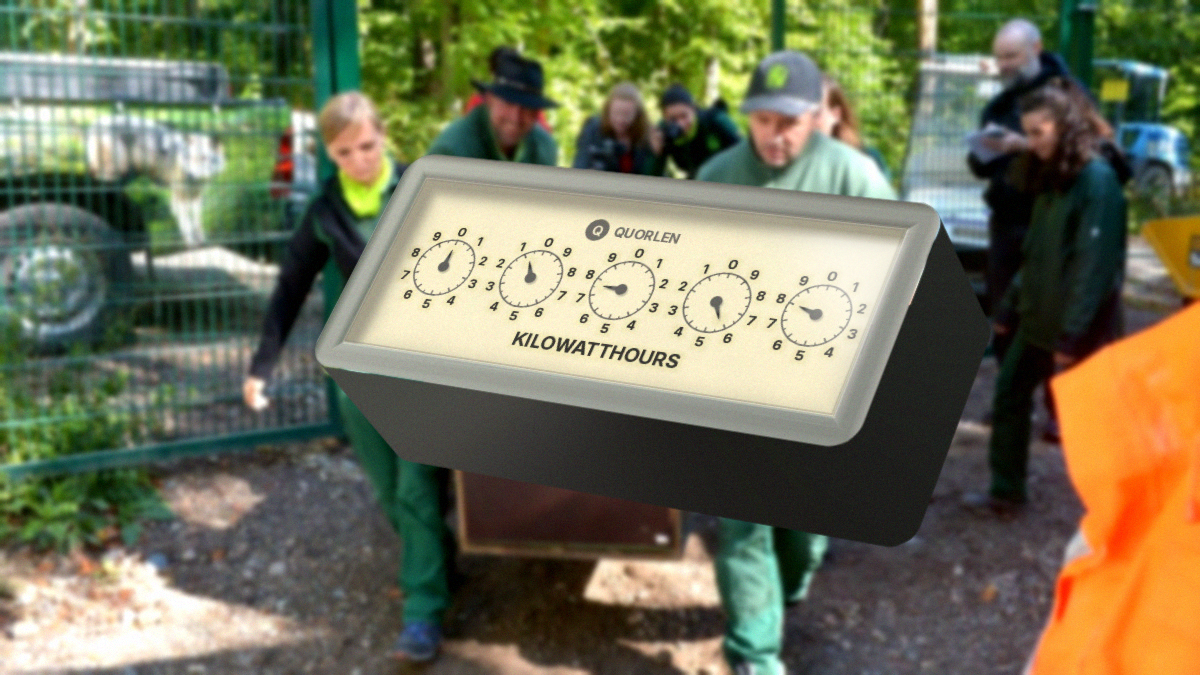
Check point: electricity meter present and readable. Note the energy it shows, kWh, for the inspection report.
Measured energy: 758 kWh
